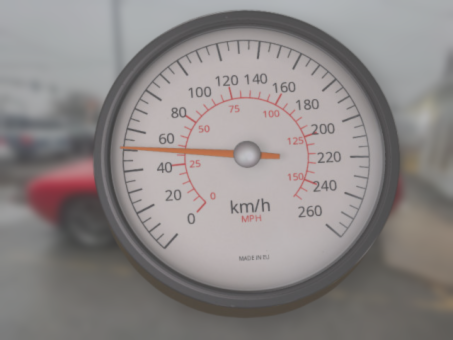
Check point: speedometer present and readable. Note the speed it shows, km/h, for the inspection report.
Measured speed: 50 km/h
